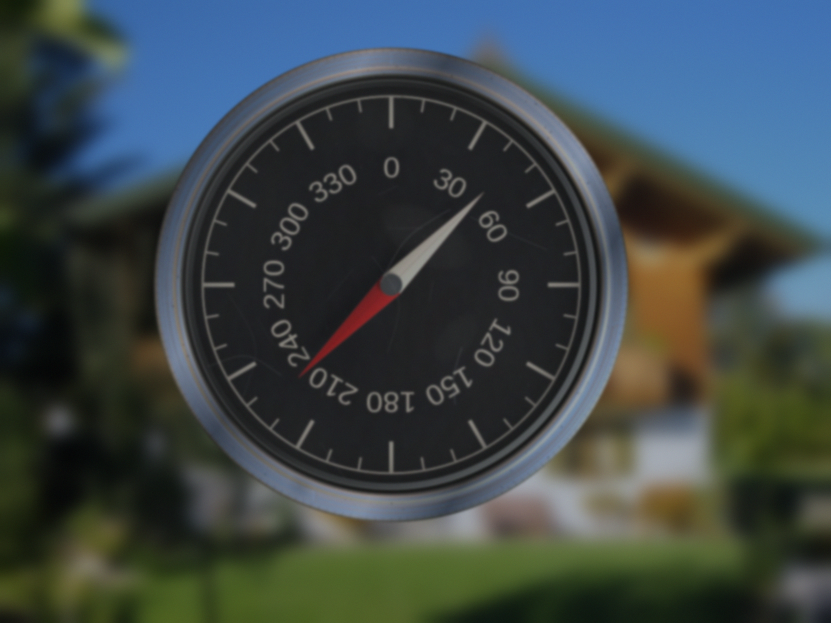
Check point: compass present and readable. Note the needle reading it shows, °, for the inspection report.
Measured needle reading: 225 °
